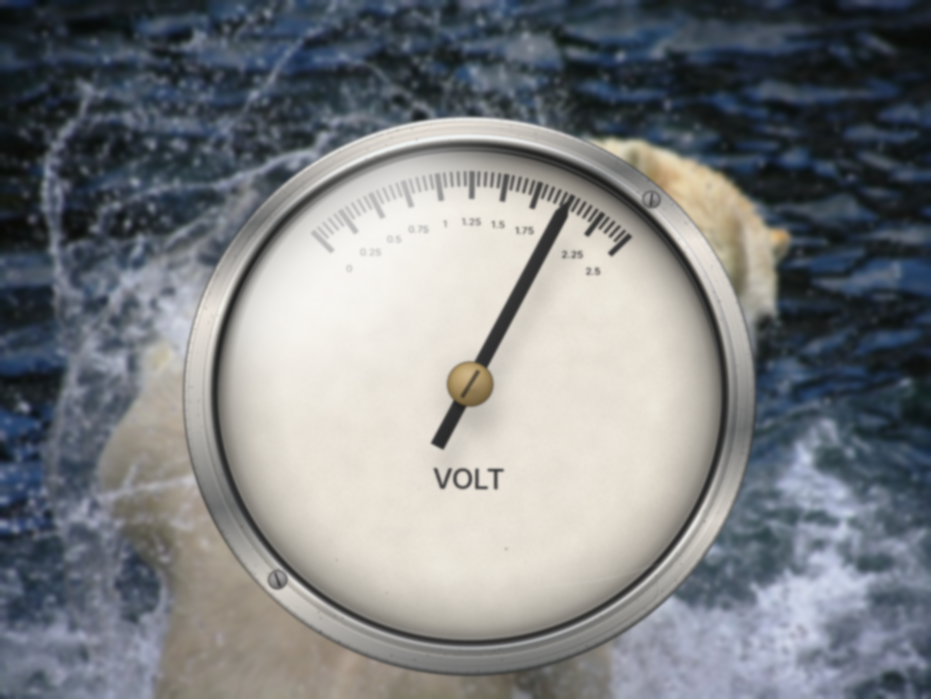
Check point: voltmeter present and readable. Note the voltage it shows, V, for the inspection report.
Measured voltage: 2 V
